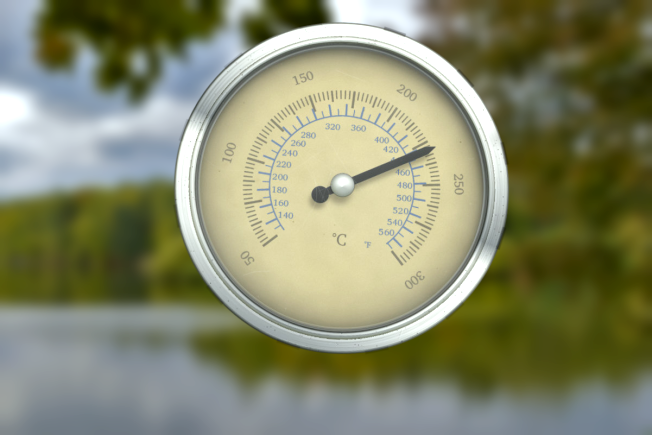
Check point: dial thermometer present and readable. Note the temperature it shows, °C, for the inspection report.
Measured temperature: 230 °C
